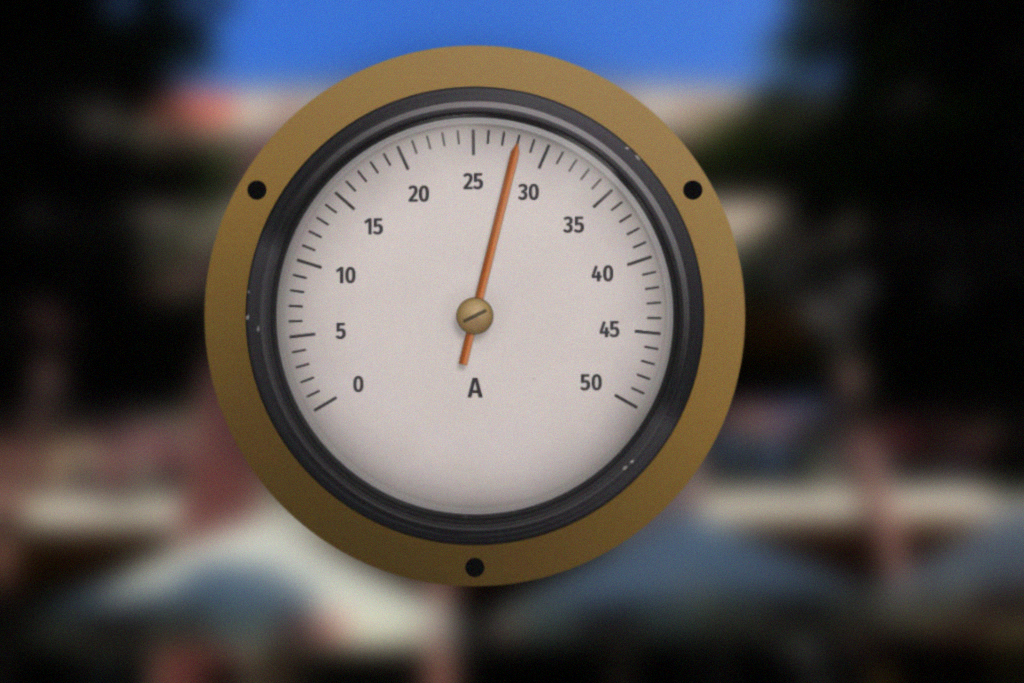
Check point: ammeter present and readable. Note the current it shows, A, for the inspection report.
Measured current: 28 A
